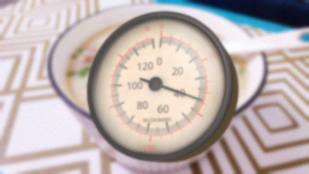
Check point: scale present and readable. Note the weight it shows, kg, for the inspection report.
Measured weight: 40 kg
